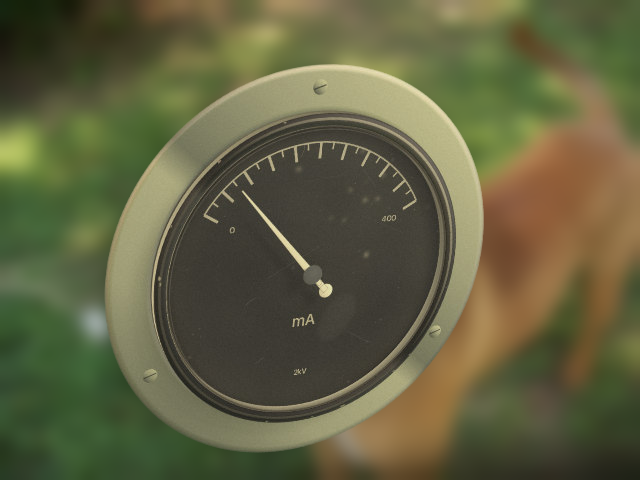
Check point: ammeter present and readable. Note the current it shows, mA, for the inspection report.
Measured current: 60 mA
